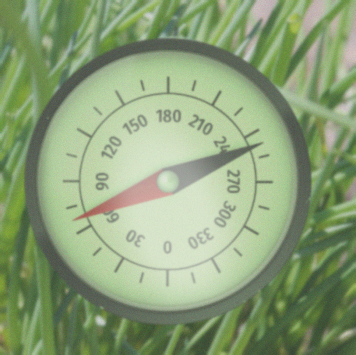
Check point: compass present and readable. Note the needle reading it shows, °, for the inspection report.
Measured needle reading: 67.5 °
